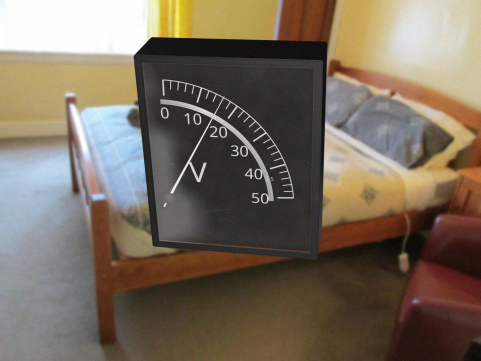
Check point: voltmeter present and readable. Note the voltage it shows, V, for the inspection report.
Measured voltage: 16 V
